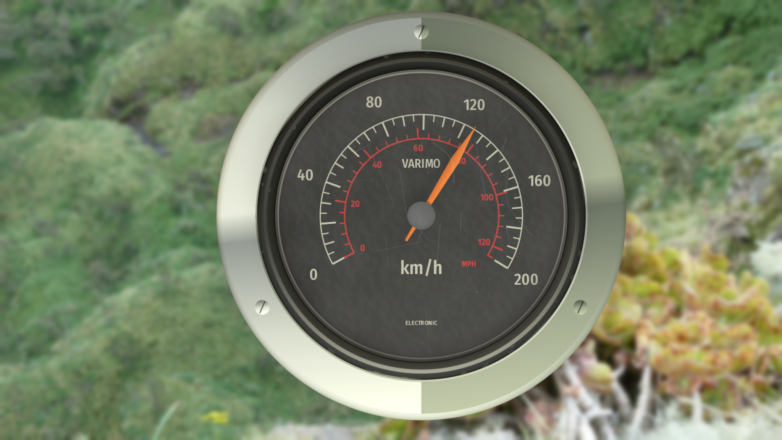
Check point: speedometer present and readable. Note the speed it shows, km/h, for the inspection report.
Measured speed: 125 km/h
